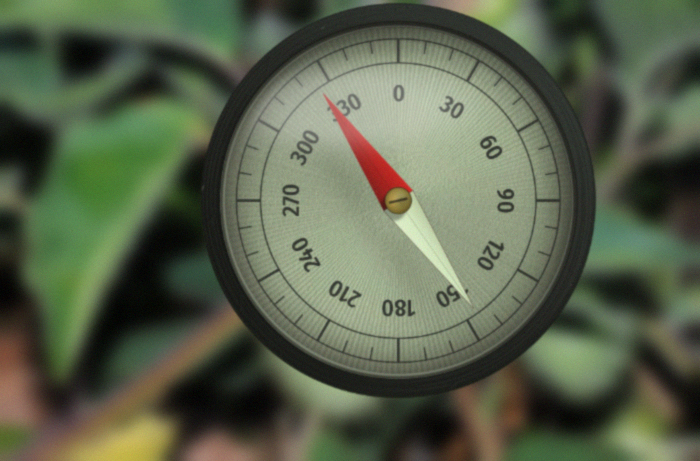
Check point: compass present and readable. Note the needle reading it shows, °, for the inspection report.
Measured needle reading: 325 °
